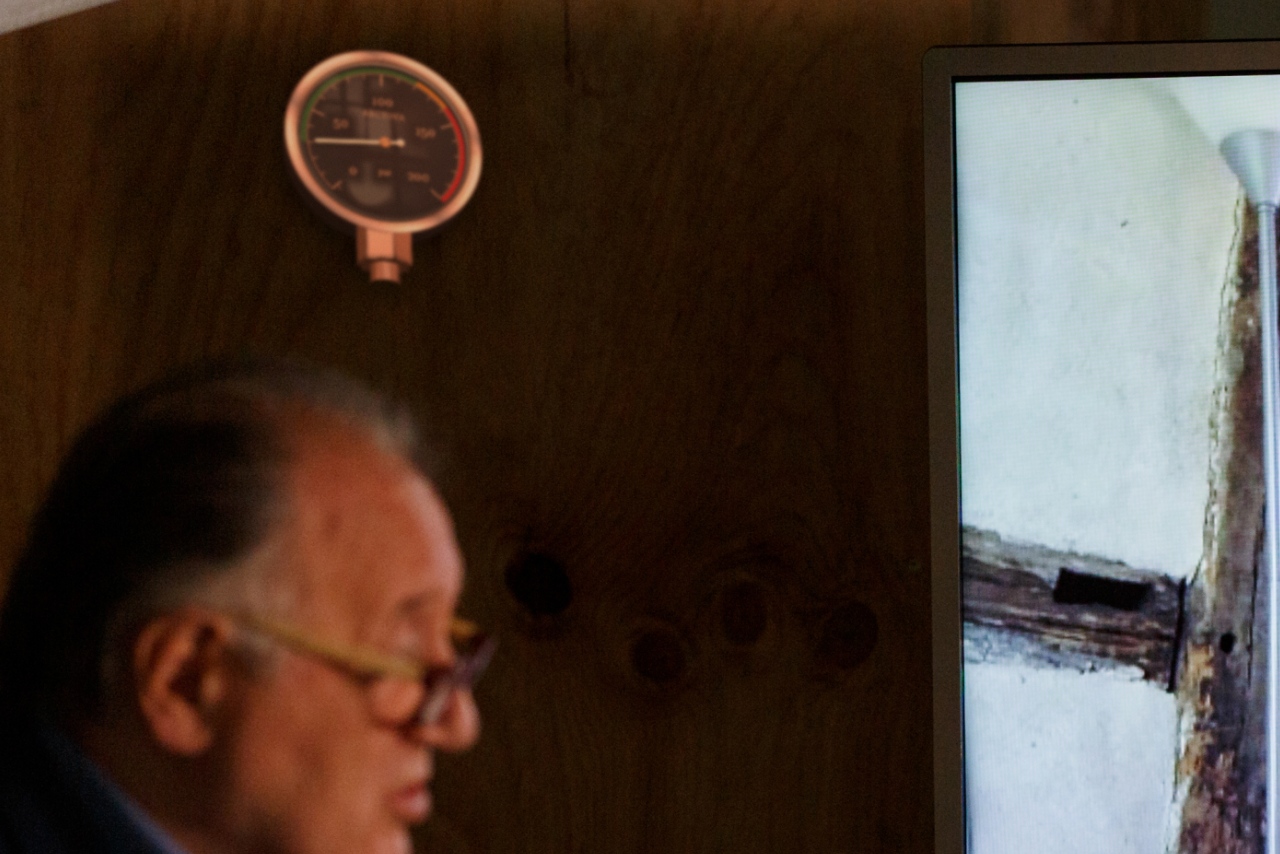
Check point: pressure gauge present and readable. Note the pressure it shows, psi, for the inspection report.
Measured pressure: 30 psi
